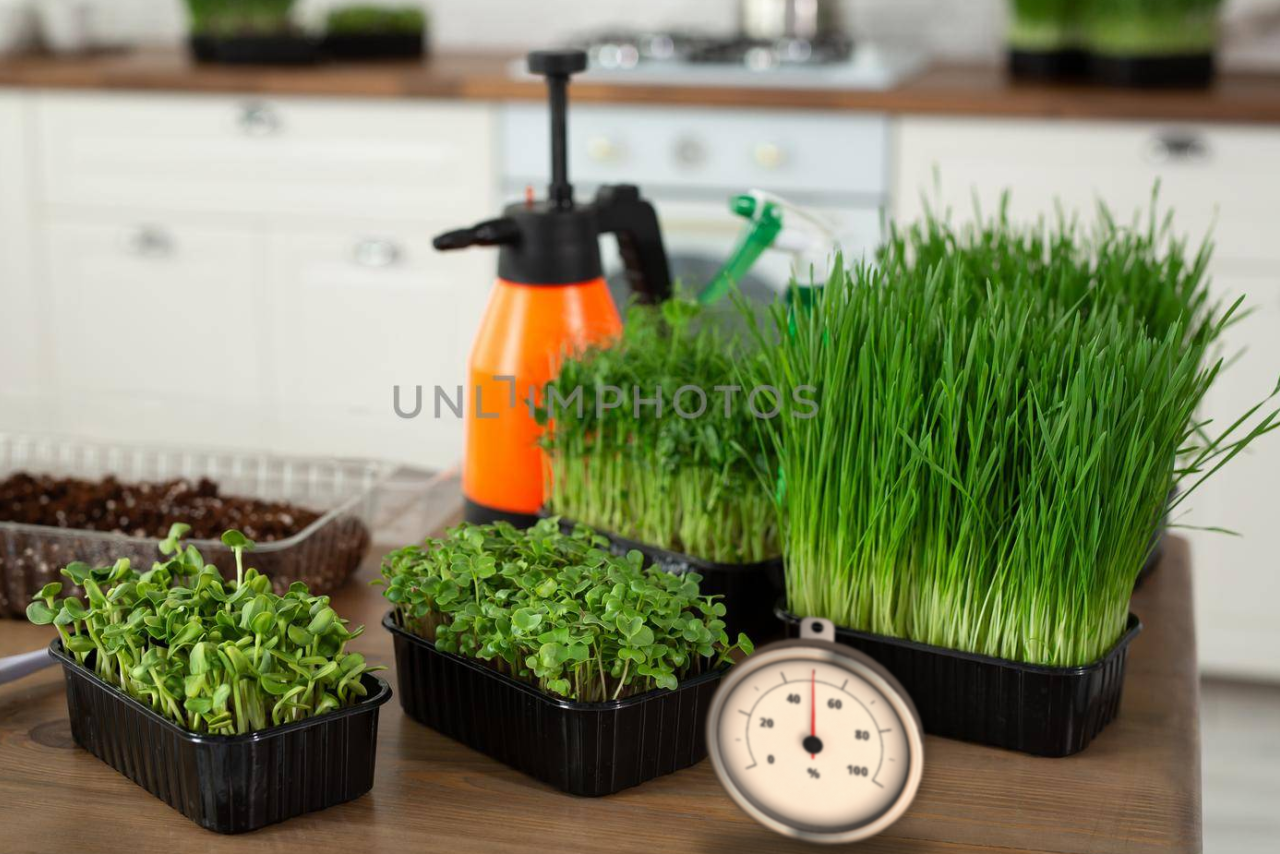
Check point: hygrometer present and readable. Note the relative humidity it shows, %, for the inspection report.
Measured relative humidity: 50 %
